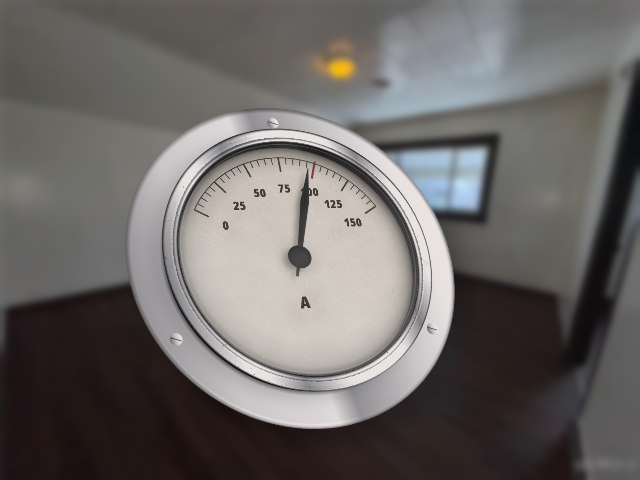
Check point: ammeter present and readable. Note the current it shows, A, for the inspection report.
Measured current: 95 A
